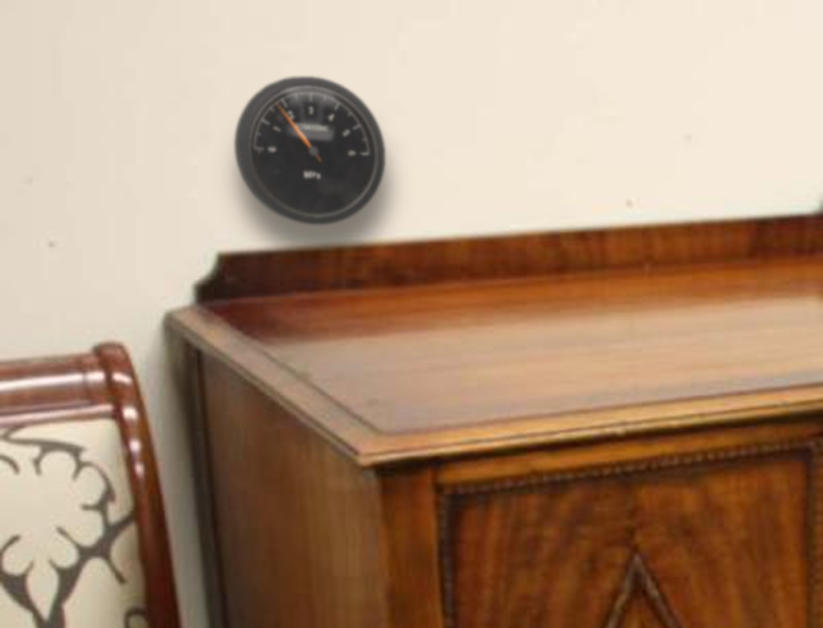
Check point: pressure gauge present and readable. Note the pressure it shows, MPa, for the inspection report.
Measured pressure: 1.75 MPa
